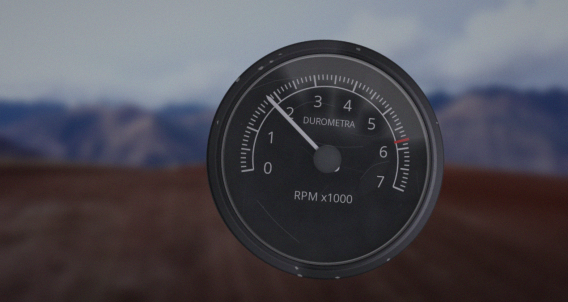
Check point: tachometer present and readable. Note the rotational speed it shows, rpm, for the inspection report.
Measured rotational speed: 1800 rpm
